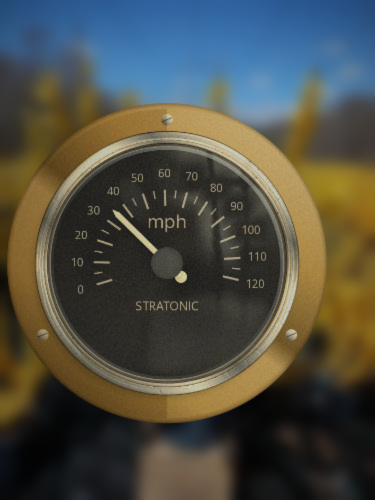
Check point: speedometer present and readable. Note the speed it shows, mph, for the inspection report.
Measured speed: 35 mph
